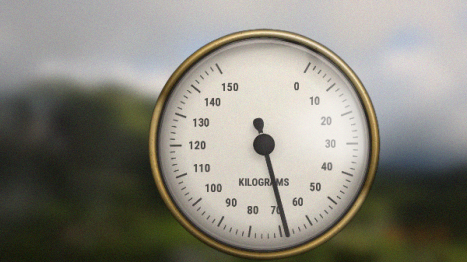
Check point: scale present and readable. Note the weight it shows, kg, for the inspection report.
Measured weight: 68 kg
